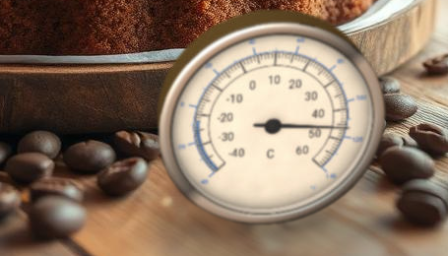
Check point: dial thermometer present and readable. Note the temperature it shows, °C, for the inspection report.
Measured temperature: 45 °C
